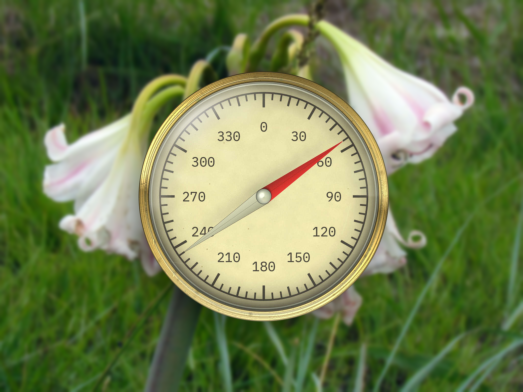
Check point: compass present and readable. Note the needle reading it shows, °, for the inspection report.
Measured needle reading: 55 °
